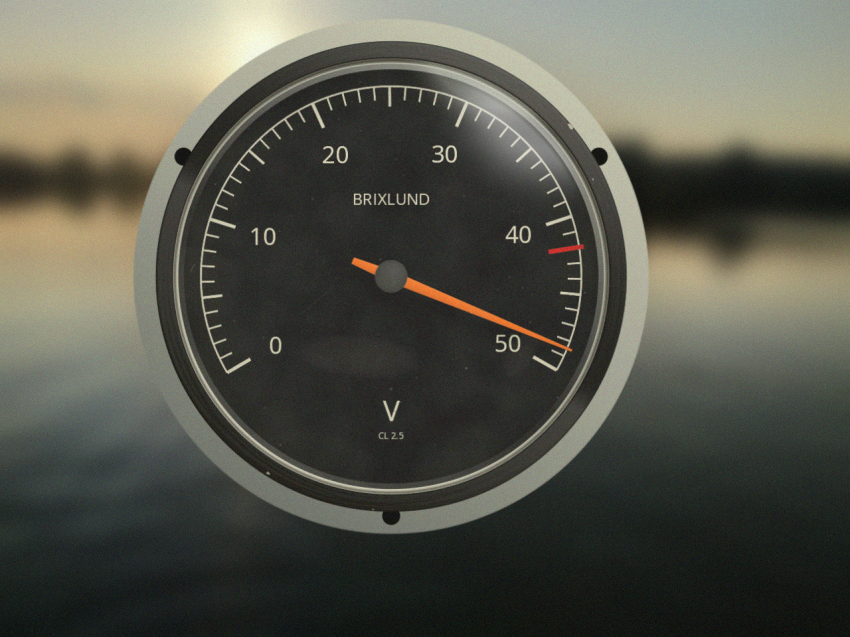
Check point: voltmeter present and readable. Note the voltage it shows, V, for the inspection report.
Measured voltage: 48.5 V
